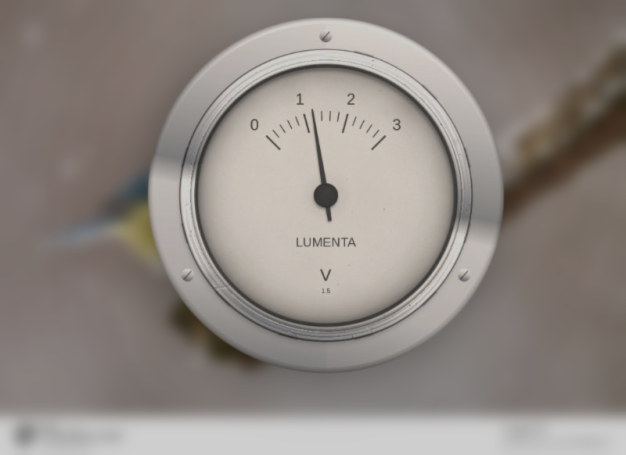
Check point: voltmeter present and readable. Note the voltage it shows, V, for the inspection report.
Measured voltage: 1.2 V
